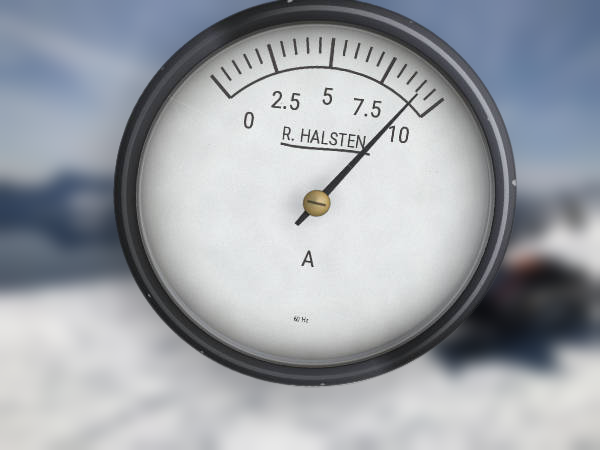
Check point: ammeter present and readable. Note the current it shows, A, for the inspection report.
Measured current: 9 A
